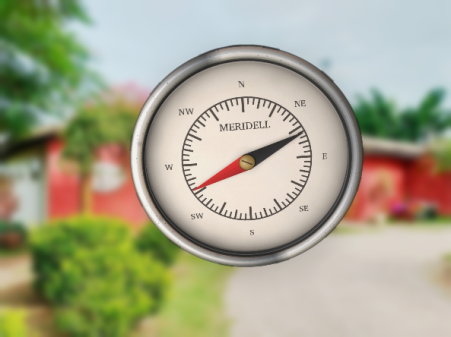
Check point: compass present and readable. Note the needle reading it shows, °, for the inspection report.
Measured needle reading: 245 °
